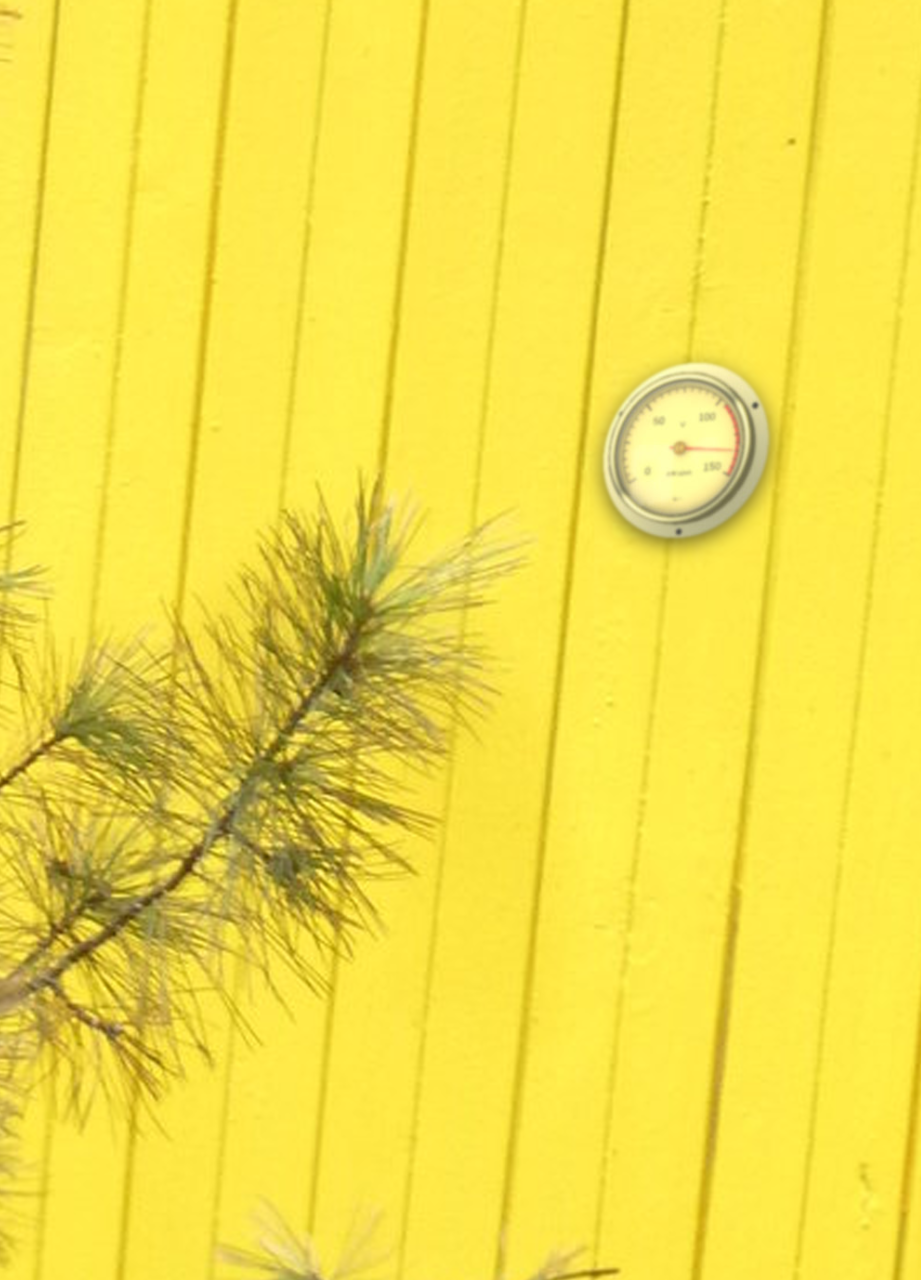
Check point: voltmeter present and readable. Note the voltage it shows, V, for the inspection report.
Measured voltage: 135 V
